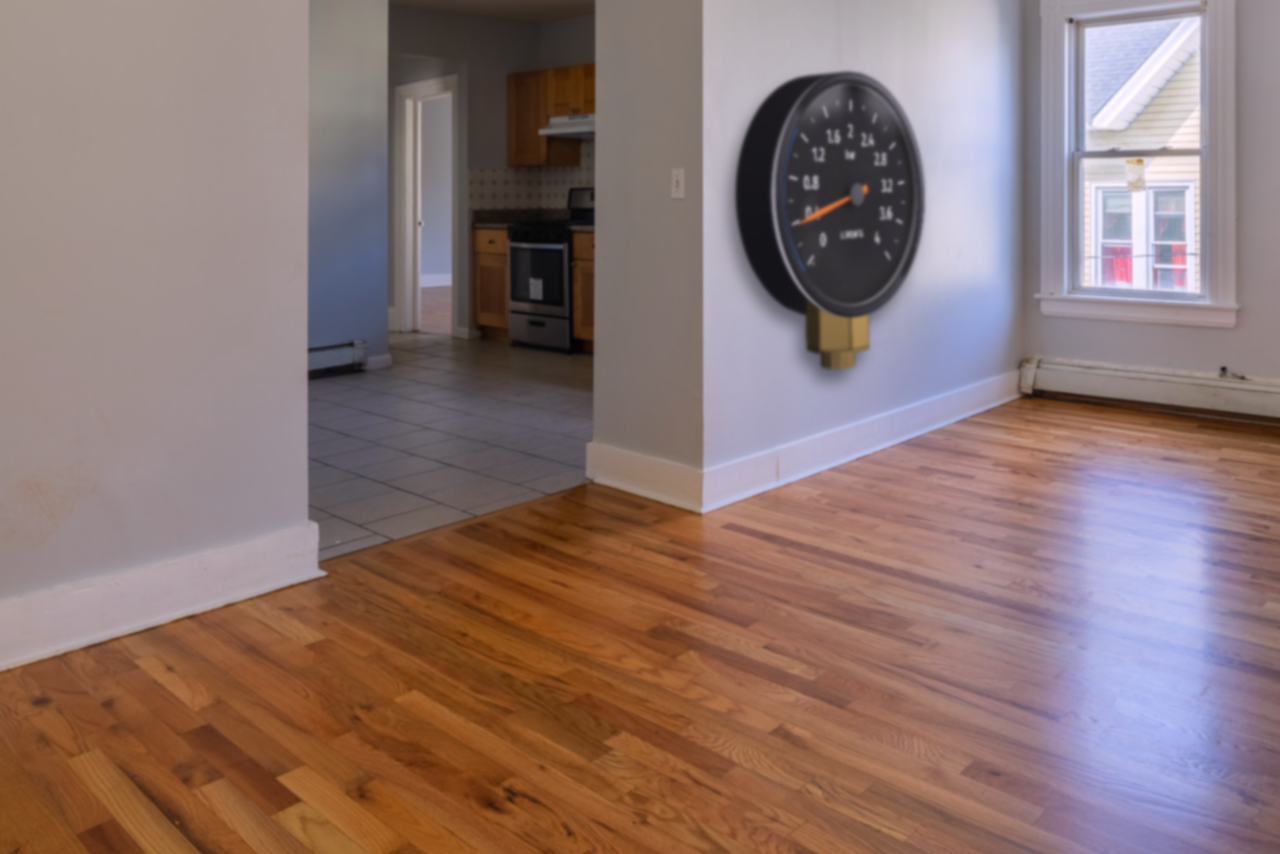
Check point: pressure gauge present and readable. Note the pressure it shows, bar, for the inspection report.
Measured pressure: 0.4 bar
